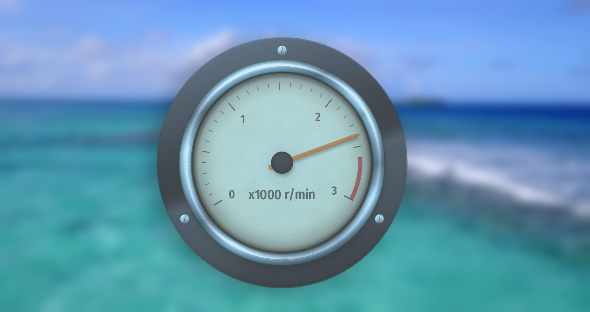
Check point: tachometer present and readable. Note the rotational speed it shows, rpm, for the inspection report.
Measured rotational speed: 2400 rpm
